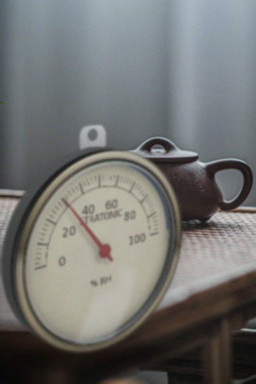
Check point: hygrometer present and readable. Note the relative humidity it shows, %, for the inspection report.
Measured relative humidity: 30 %
